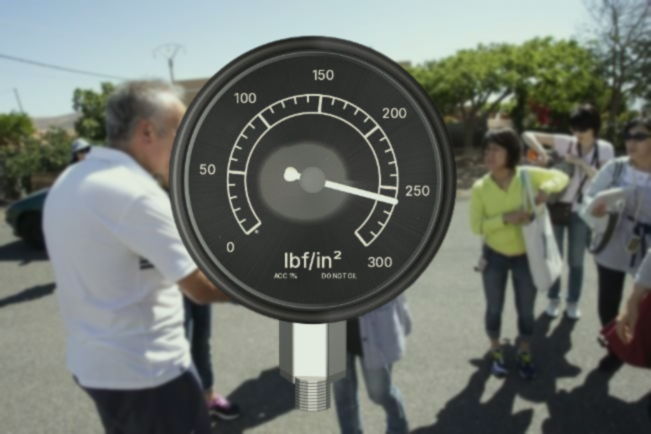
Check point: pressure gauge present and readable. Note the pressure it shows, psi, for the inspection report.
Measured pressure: 260 psi
